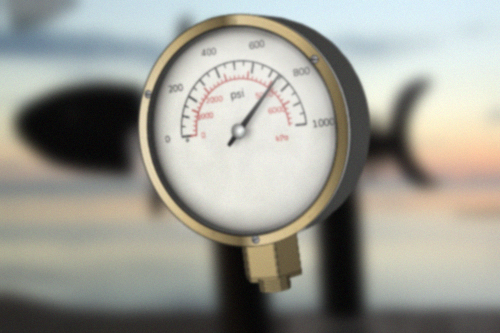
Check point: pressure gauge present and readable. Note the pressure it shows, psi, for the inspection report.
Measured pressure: 750 psi
